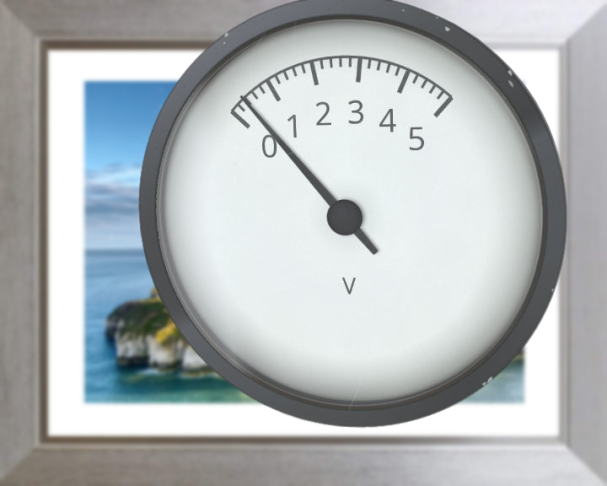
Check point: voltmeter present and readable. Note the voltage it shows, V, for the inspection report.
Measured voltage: 0.4 V
